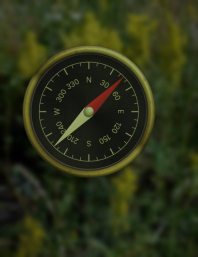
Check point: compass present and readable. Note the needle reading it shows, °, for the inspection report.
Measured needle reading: 45 °
